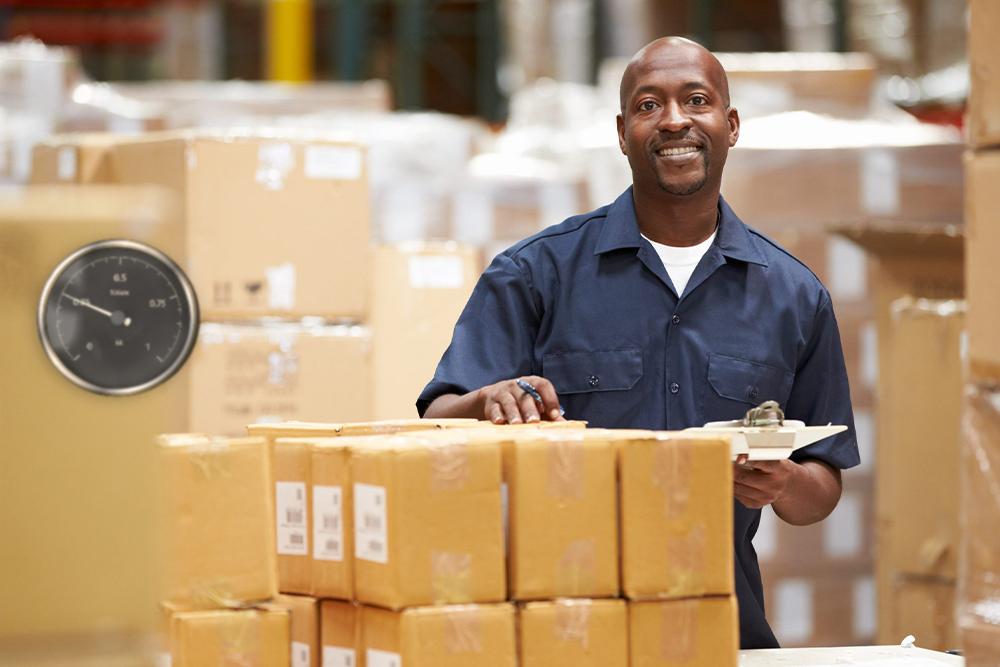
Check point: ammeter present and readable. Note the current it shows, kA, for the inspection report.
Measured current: 0.25 kA
